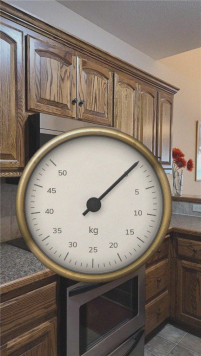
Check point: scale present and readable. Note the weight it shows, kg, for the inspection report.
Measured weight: 0 kg
